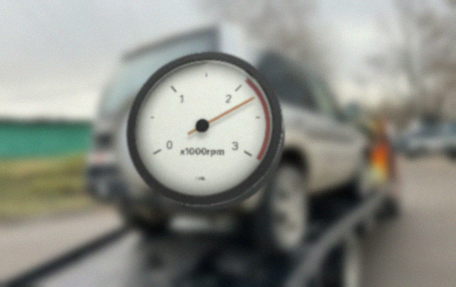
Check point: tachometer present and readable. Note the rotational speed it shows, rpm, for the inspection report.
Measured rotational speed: 2250 rpm
